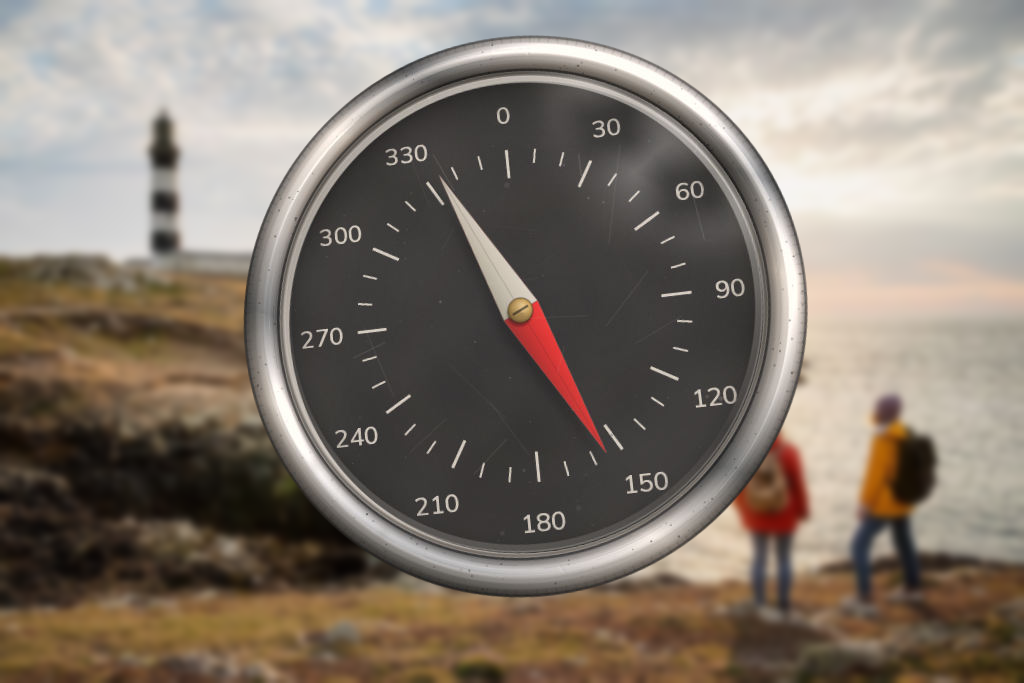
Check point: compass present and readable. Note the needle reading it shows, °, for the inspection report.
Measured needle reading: 155 °
